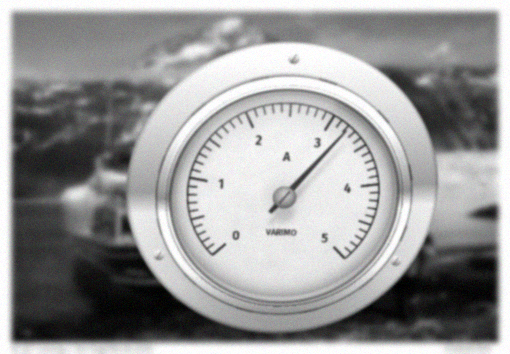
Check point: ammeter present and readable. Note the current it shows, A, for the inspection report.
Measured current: 3.2 A
